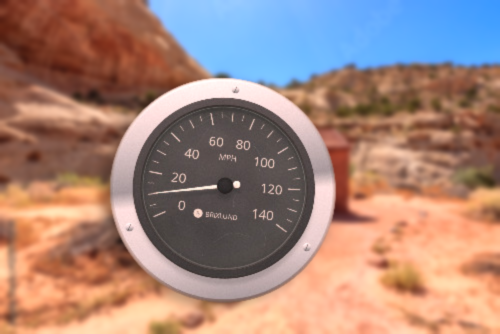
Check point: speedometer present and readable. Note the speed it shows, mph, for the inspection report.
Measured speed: 10 mph
